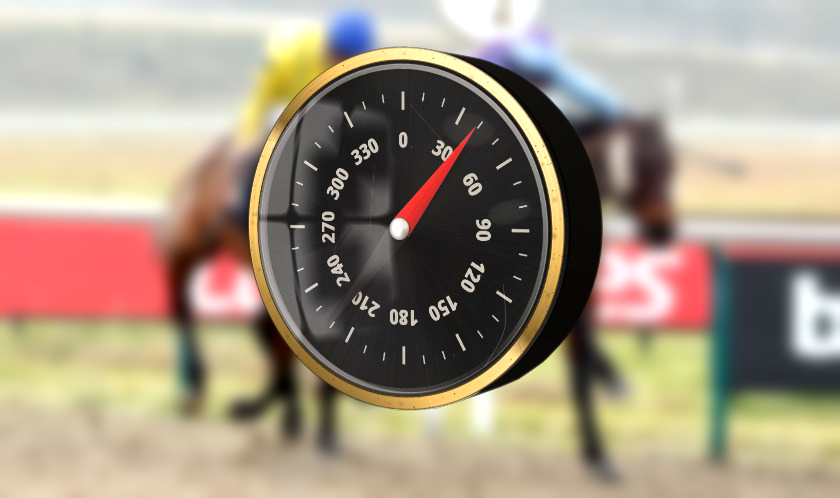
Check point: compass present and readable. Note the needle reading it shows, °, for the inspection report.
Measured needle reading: 40 °
